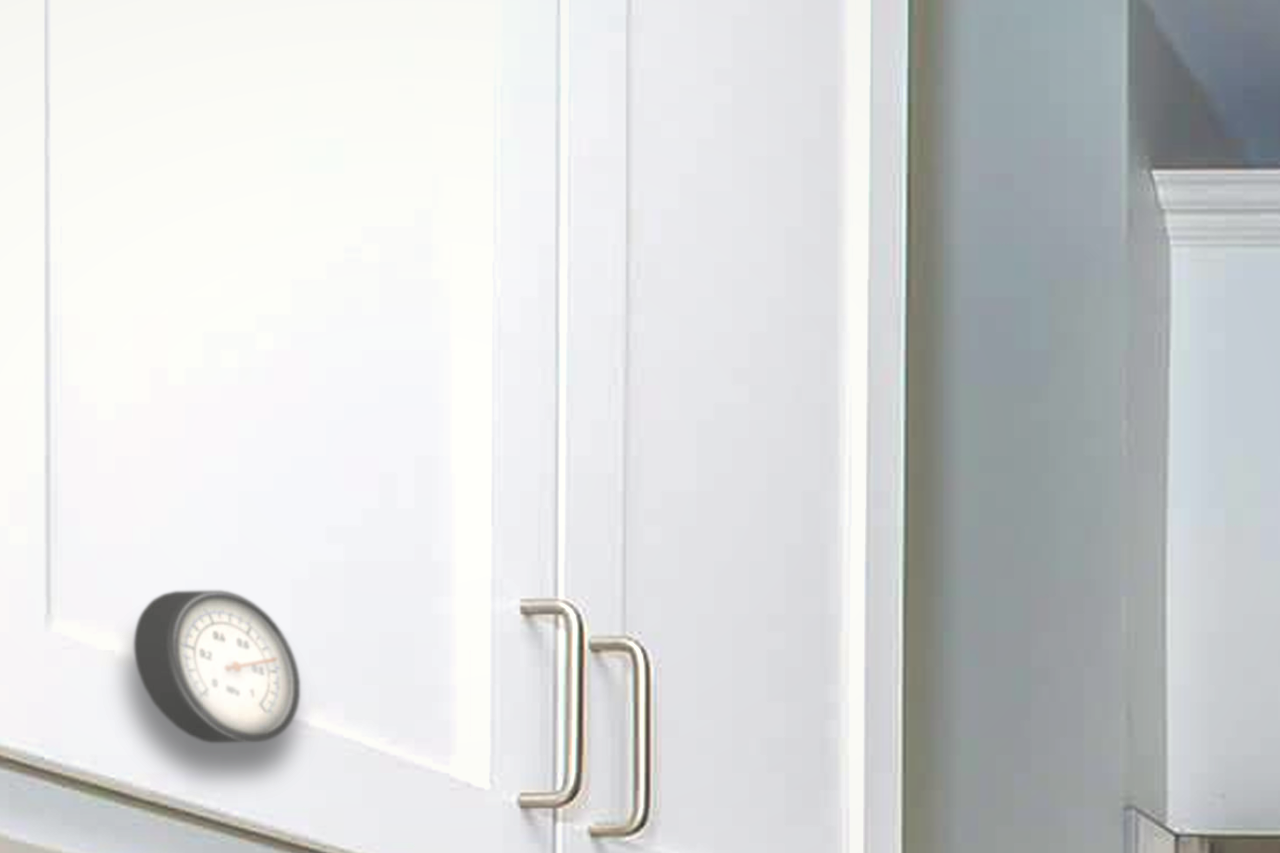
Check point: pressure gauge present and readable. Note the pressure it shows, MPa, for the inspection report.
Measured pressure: 0.75 MPa
